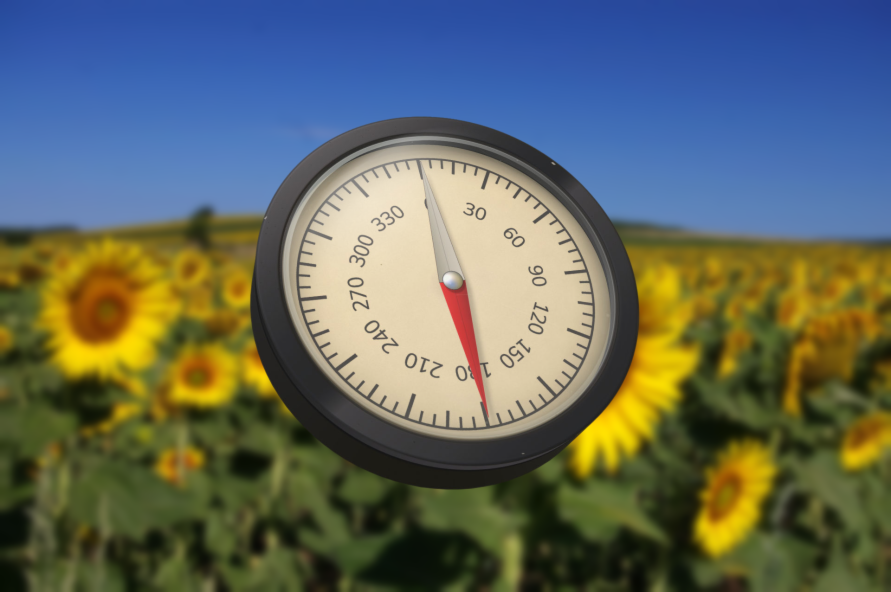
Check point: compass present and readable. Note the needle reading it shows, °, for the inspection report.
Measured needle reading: 180 °
